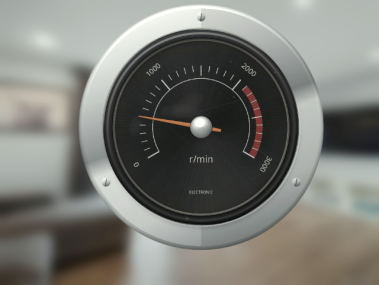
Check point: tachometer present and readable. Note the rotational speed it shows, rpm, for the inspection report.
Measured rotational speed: 500 rpm
